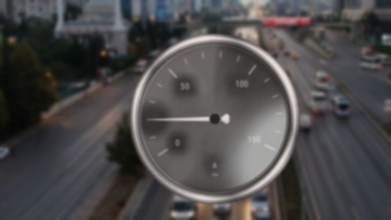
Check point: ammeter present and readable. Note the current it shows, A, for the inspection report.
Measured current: 20 A
